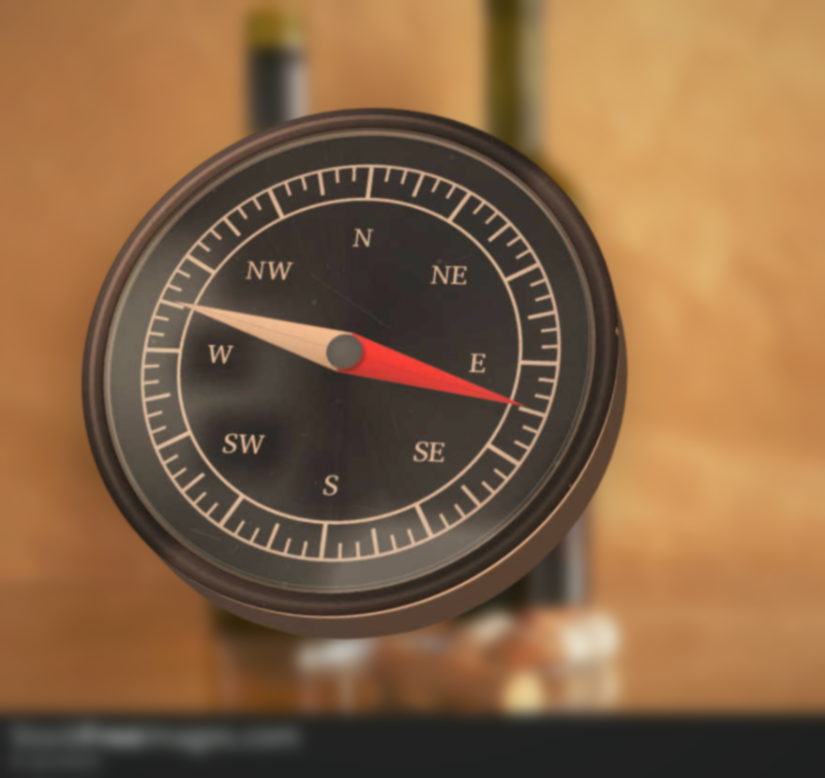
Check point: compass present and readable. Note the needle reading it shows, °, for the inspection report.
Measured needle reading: 105 °
